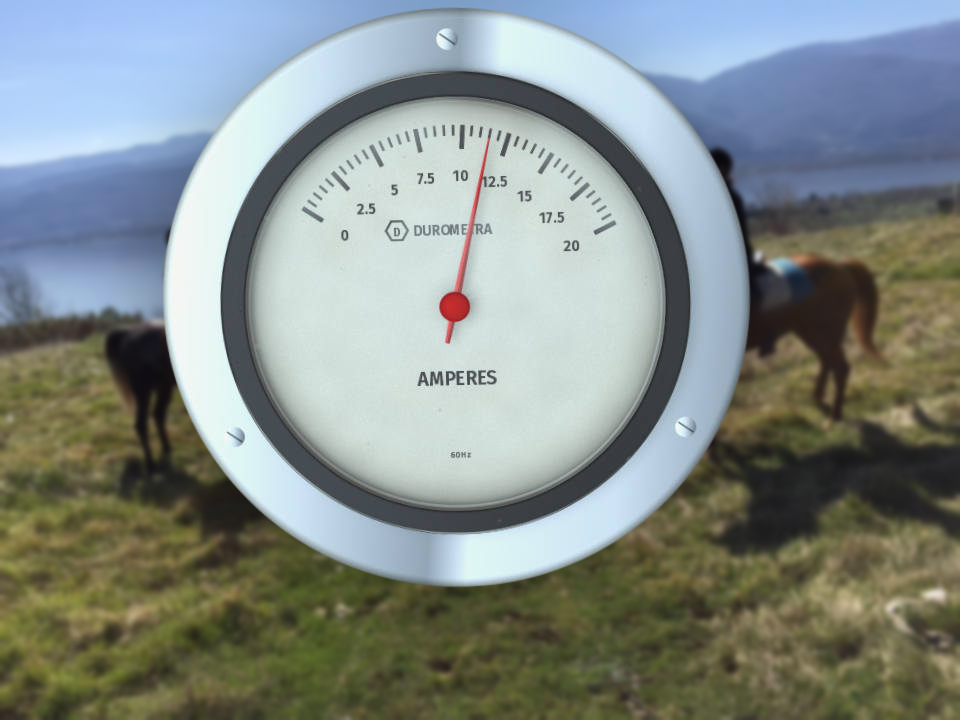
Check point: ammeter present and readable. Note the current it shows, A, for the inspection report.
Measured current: 11.5 A
